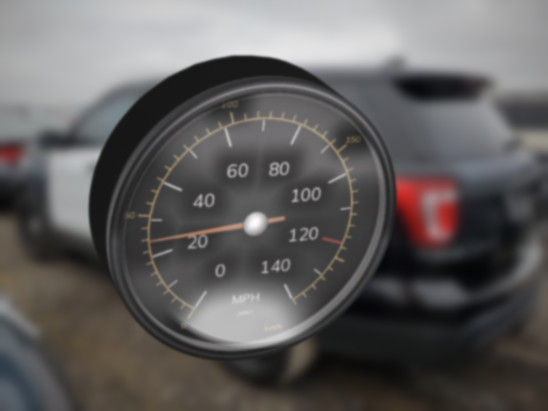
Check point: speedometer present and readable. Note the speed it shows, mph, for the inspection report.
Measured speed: 25 mph
